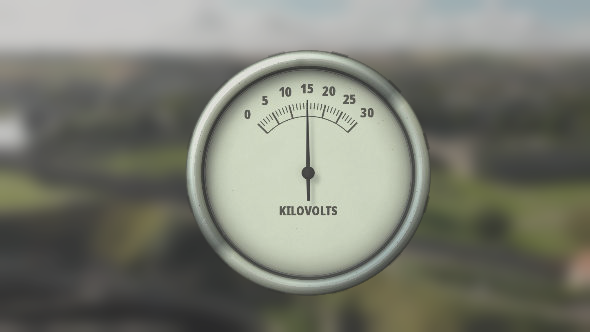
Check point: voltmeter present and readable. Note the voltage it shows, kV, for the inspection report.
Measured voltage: 15 kV
